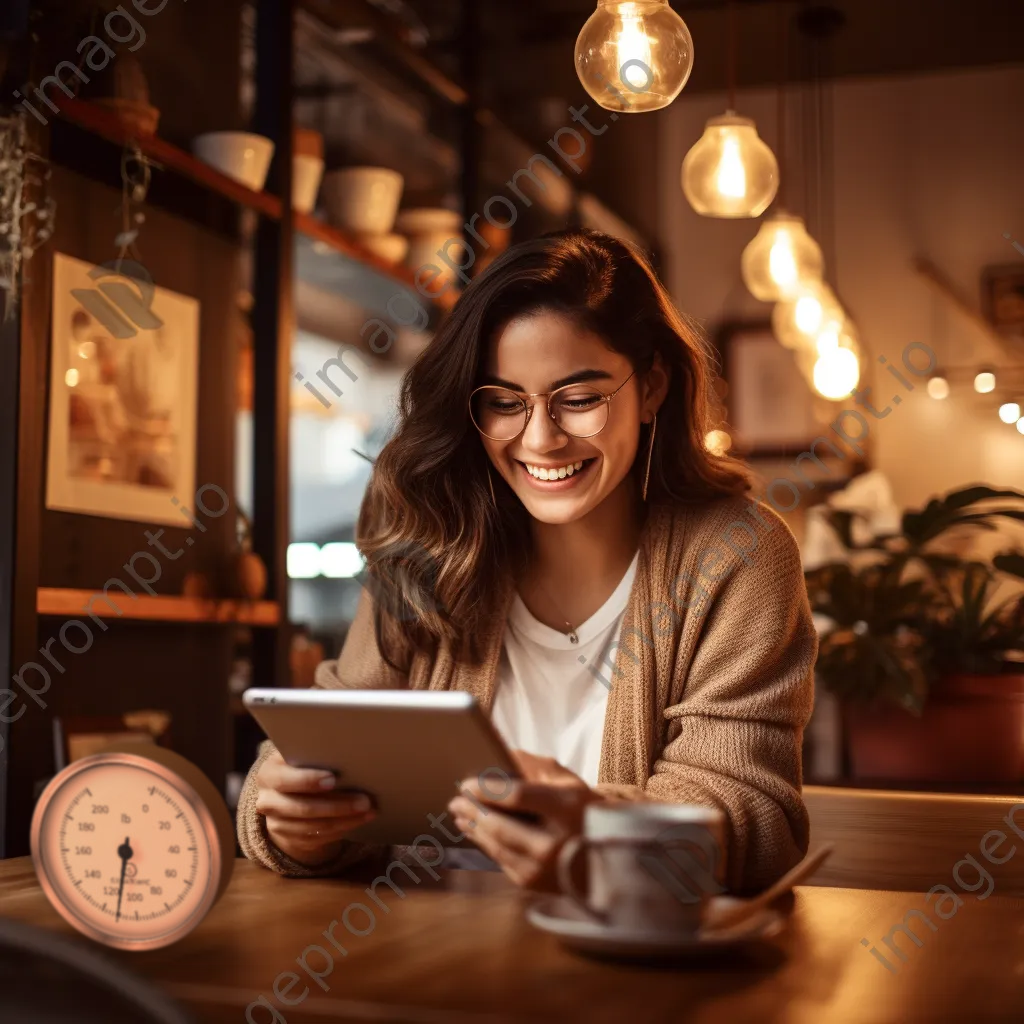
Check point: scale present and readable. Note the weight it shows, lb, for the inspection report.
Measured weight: 110 lb
